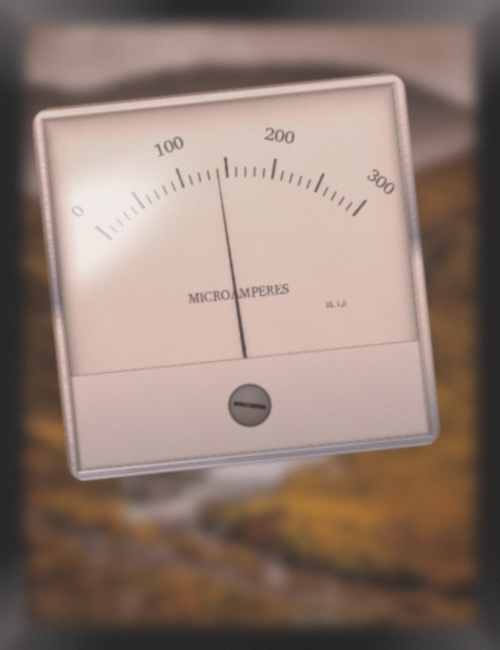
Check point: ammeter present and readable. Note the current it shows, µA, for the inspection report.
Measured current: 140 µA
